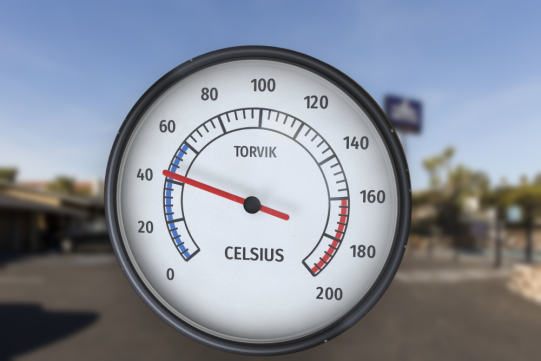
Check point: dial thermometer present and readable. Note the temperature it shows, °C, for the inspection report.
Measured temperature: 44 °C
